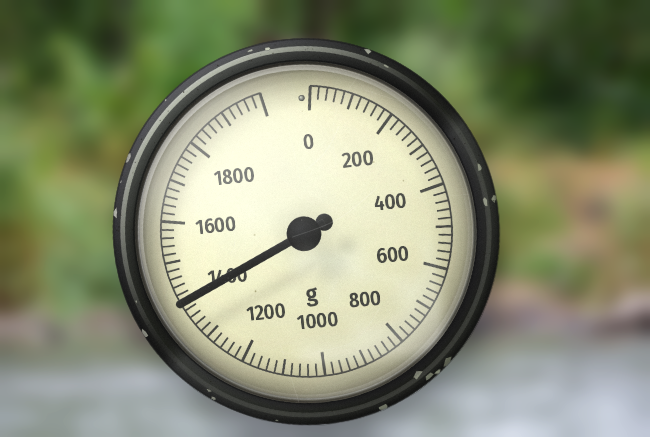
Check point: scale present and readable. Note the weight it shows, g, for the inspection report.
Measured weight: 1400 g
